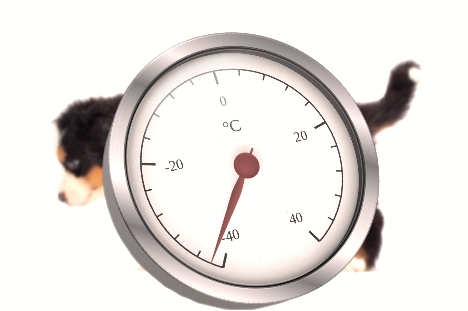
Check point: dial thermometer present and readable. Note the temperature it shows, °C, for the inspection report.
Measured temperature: -38 °C
